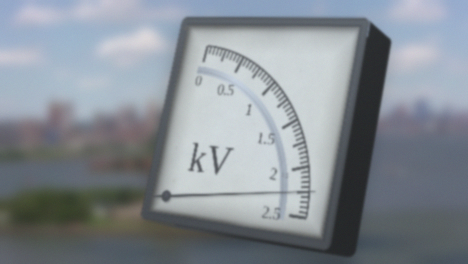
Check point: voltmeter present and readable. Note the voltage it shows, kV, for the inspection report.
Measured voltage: 2.25 kV
